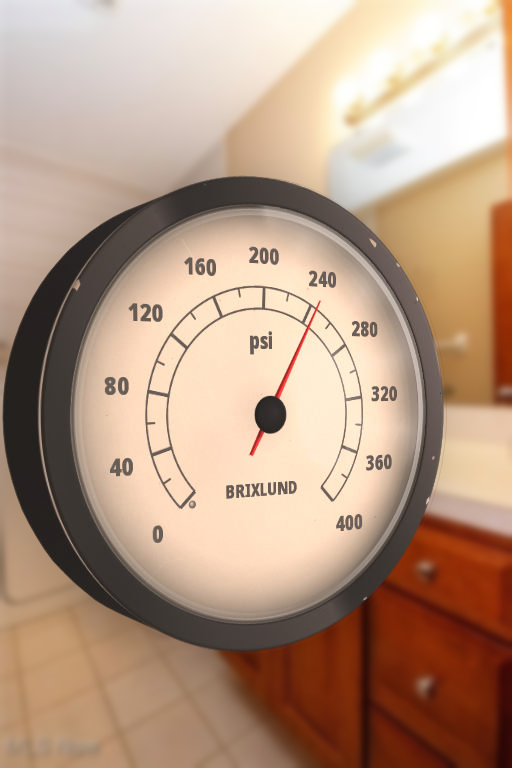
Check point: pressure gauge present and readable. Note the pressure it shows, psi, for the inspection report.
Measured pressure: 240 psi
